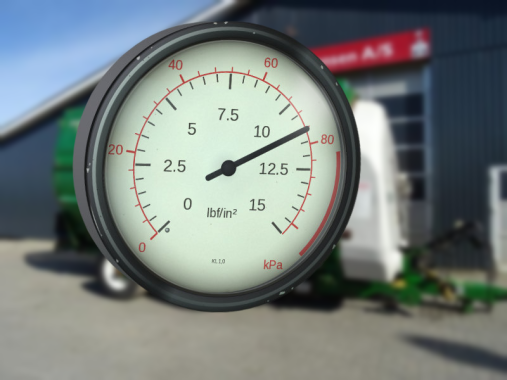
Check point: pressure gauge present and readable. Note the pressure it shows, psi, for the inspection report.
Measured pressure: 11 psi
